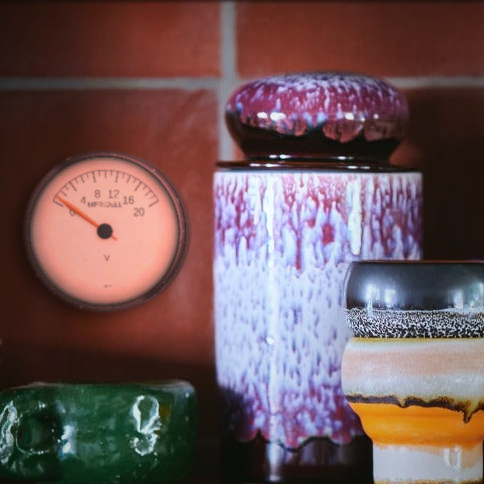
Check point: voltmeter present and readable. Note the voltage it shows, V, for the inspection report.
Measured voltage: 1 V
